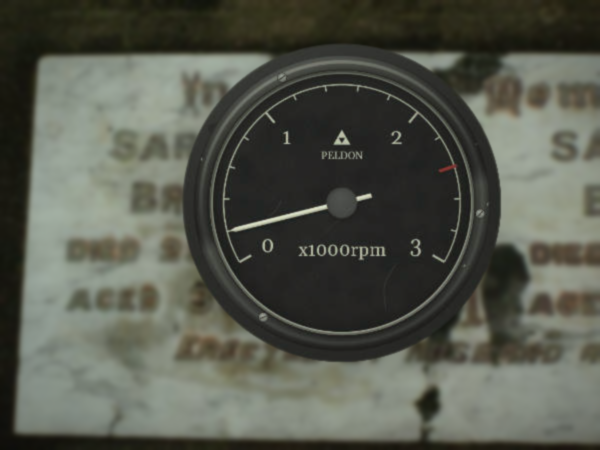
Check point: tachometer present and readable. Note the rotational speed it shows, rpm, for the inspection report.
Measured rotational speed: 200 rpm
